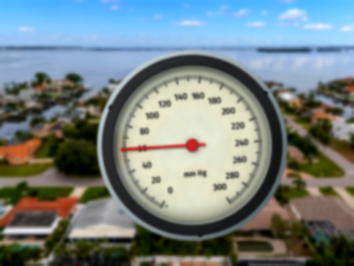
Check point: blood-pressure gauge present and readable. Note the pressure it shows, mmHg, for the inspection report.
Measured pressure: 60 mmHg
